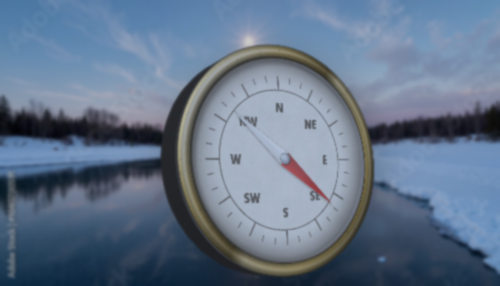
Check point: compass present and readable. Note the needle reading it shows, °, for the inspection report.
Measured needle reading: 130 °
